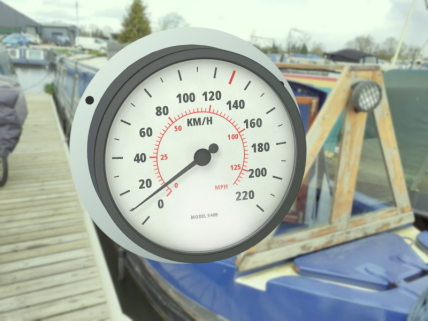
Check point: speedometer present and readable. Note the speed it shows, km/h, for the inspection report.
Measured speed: 10 km/h
